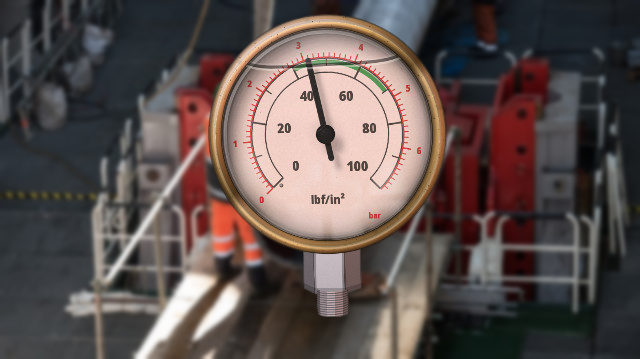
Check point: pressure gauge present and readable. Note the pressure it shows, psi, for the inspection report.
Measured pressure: 45 psi
